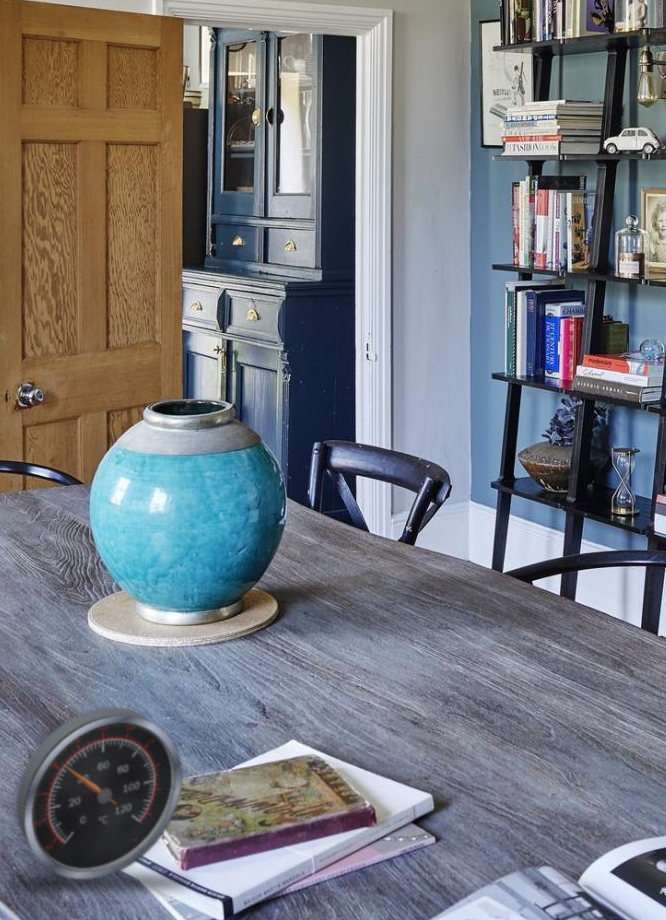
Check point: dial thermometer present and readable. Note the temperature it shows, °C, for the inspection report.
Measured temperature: 40 °C
